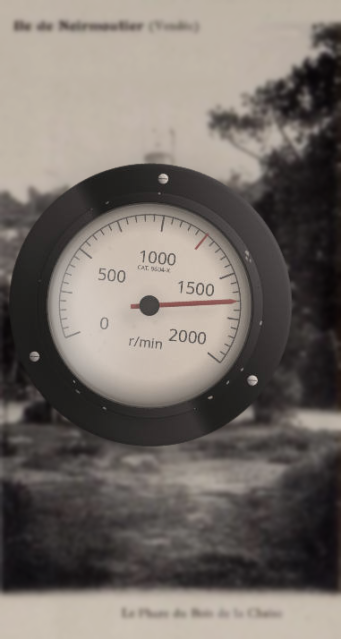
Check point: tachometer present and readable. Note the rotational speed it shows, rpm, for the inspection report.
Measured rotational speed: 1650 rpm
